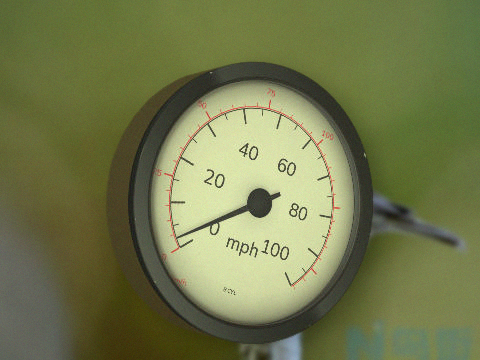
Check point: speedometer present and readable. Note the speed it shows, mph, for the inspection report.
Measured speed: 2.5 mph
